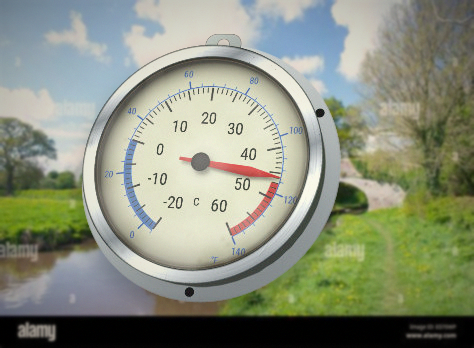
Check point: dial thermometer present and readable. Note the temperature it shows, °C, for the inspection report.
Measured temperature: 46 °C
